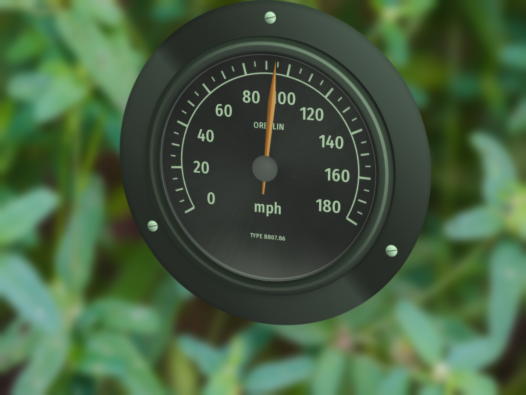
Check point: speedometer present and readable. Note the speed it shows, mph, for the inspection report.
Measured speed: 95 mph
